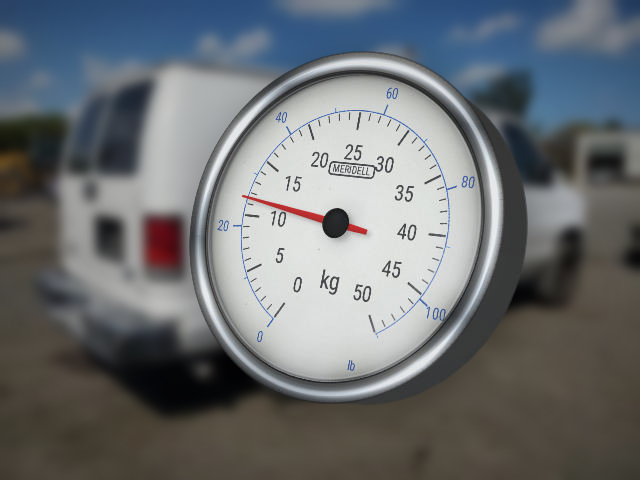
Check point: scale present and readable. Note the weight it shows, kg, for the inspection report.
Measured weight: 11.5 kg
